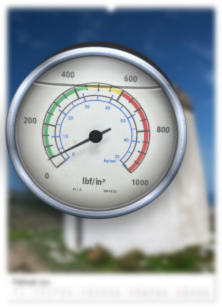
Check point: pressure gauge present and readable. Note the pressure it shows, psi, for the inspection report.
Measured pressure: 50 psi
